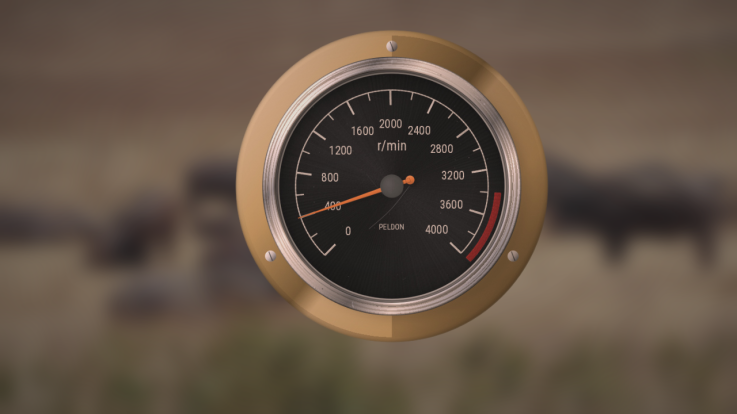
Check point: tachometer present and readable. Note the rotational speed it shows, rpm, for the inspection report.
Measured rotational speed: 400 rpm
